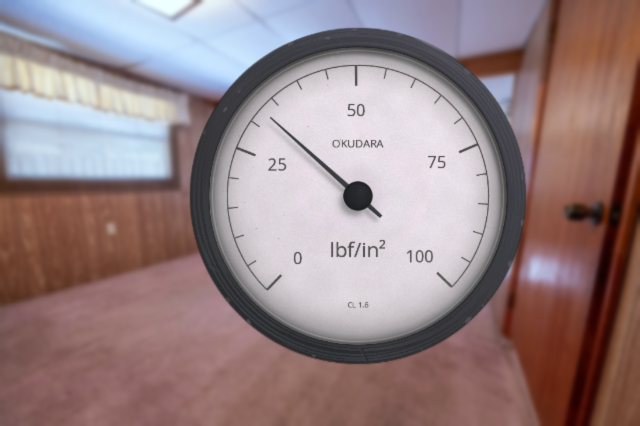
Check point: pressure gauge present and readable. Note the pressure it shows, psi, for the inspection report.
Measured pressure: 32.5 psi
